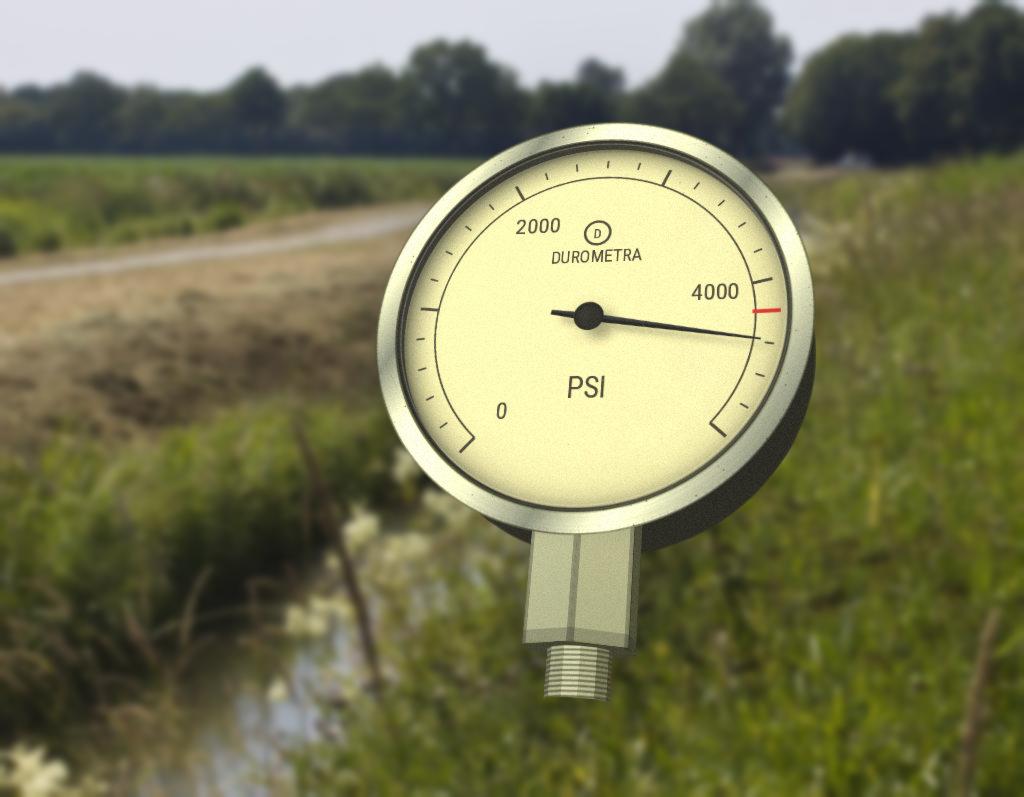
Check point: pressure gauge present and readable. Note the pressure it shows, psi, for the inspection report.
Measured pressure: 4400 psi
